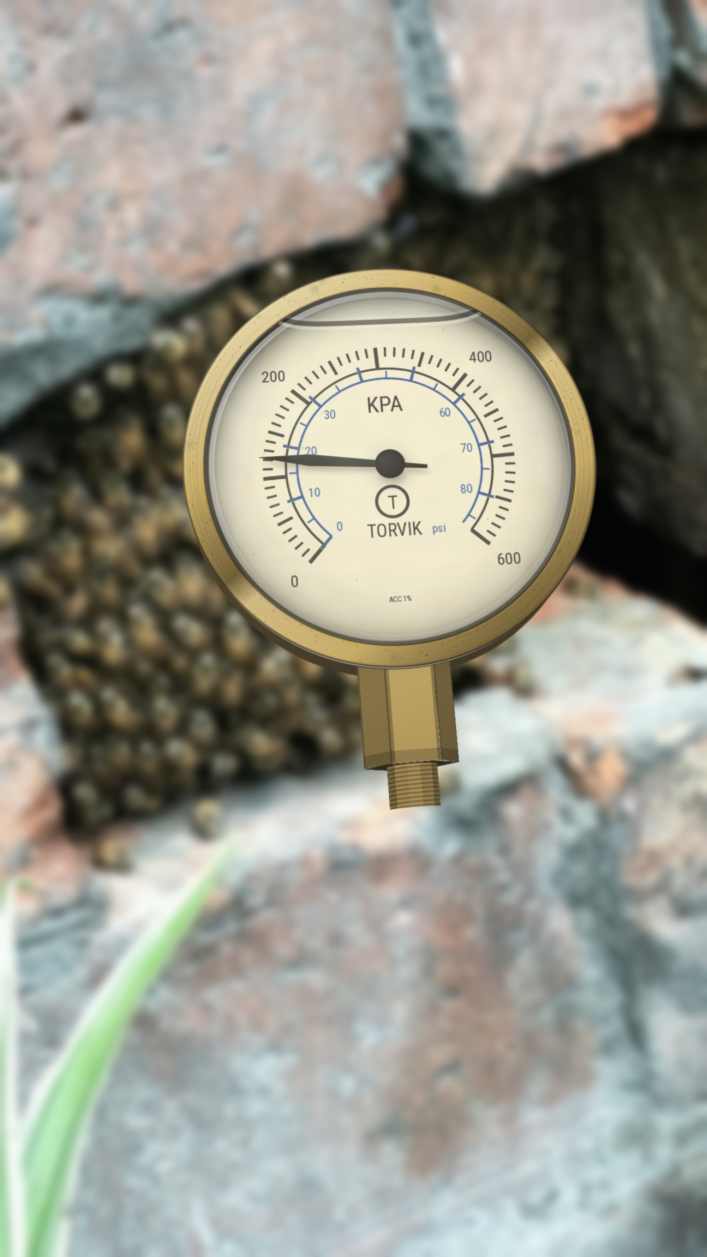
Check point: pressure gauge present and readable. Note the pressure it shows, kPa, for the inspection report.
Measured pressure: 120 kPa
